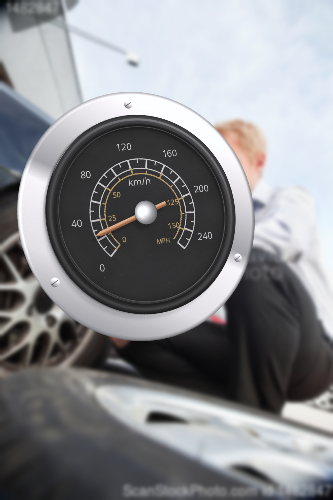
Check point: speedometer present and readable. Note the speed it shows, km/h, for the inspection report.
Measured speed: 25 km/h
